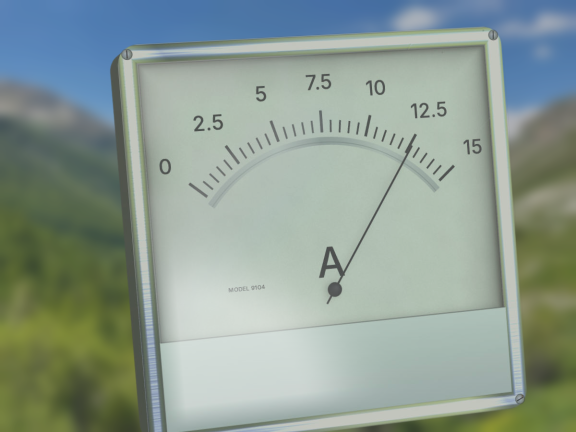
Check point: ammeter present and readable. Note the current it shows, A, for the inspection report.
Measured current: 12.5 A
